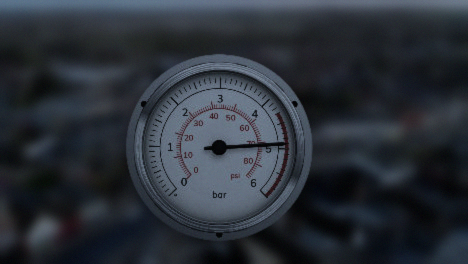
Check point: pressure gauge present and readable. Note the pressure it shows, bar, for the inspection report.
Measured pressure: 4.9 bar
